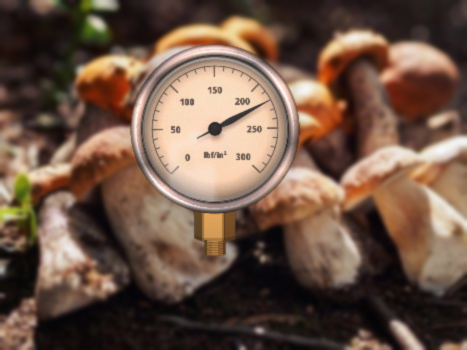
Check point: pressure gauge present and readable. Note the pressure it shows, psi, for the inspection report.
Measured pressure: 220 psi
